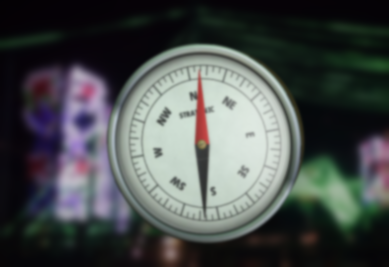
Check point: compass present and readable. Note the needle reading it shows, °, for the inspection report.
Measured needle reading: 10 °
